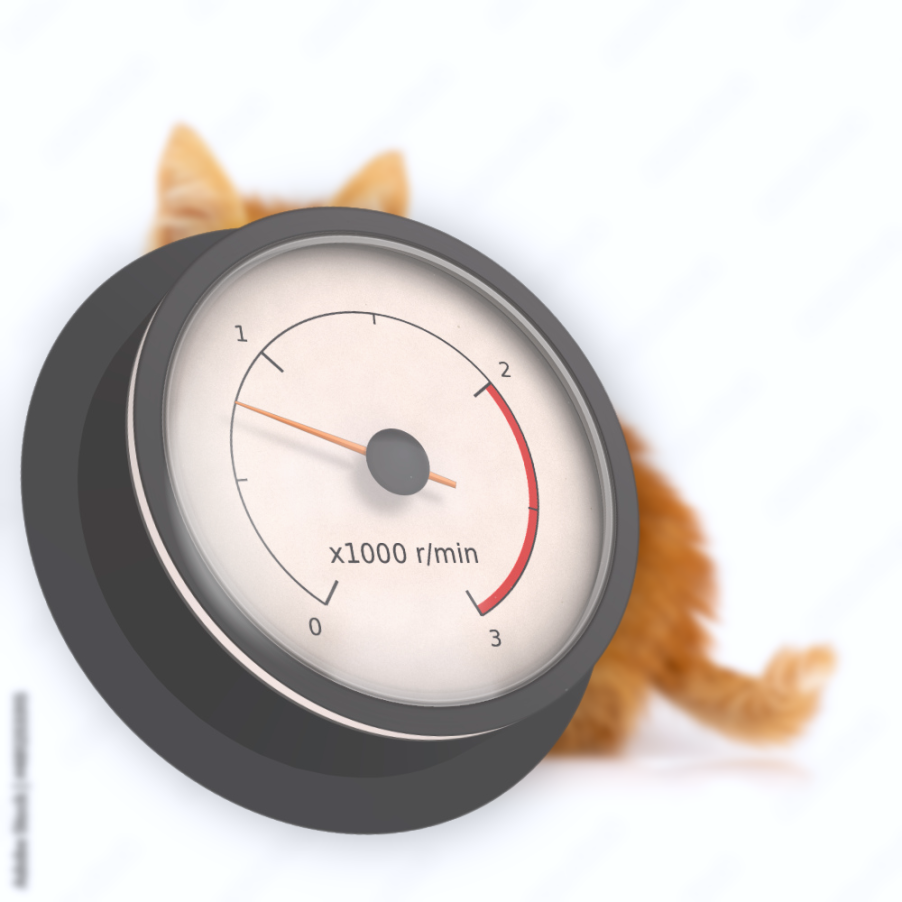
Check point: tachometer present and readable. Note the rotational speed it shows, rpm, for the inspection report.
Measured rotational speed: 750 rpm
